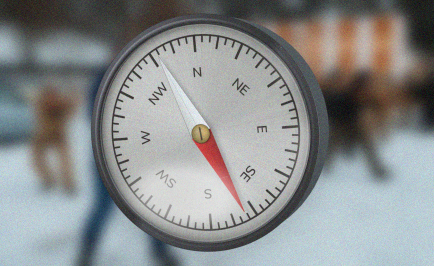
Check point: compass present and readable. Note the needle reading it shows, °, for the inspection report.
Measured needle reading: 155 °
